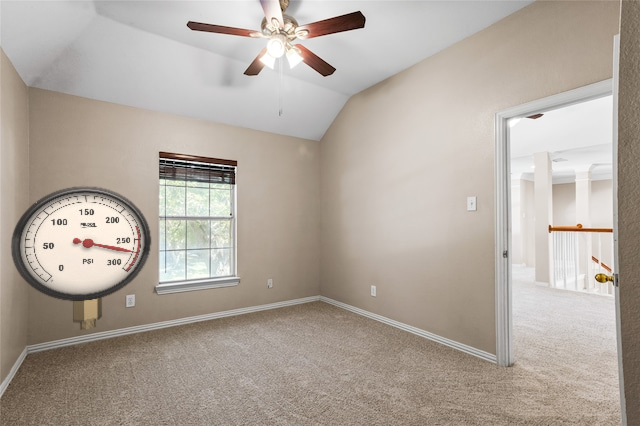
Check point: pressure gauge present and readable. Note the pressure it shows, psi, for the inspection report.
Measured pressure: 270 psi
